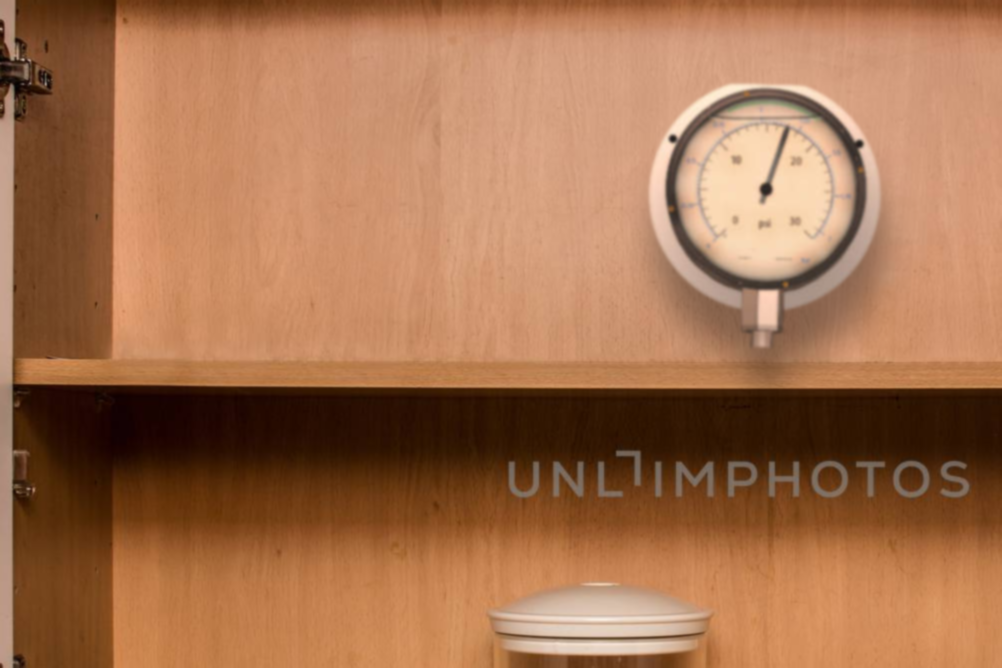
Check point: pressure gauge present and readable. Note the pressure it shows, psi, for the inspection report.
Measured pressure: 17 psi
